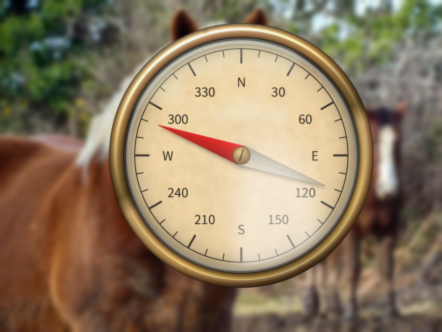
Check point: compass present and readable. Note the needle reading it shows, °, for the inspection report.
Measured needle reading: 290 °
